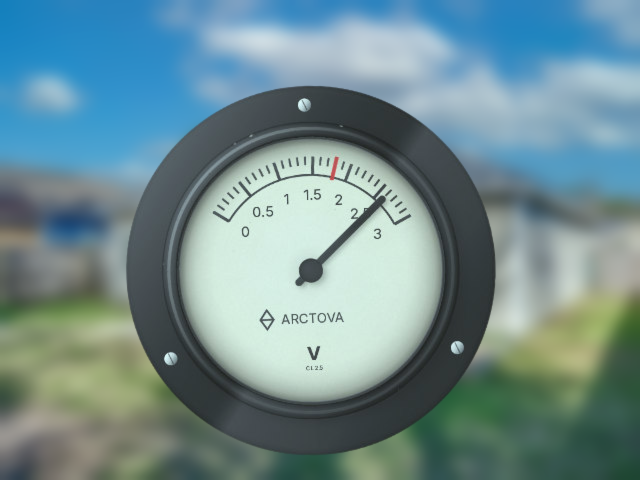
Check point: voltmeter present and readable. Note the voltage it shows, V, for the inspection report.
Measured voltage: 2.6 V
